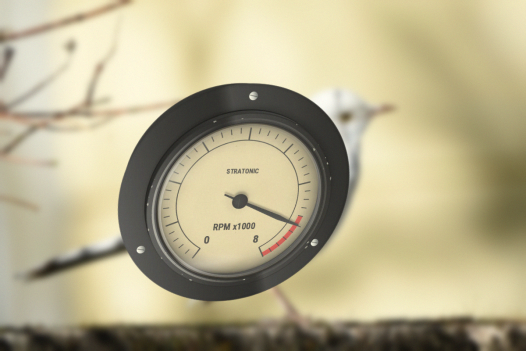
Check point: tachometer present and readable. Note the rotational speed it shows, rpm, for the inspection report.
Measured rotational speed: 7000 rpm
